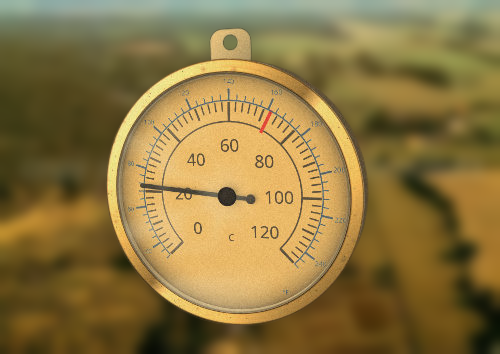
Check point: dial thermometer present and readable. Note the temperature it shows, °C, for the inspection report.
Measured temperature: 22 °C
